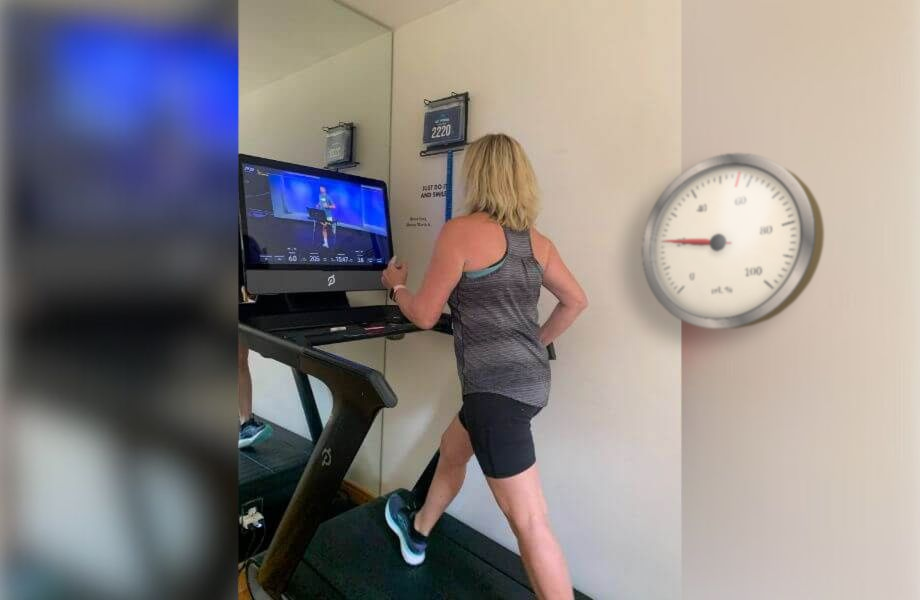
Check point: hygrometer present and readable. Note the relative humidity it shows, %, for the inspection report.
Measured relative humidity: 20 %
